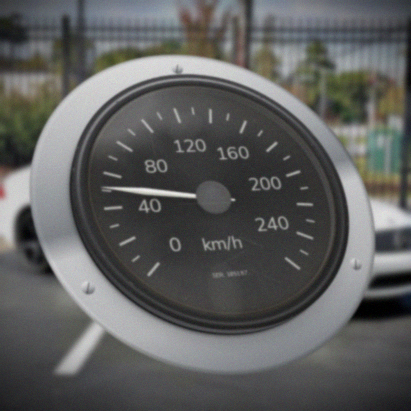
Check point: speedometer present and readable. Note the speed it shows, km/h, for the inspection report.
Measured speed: 50 km/h
